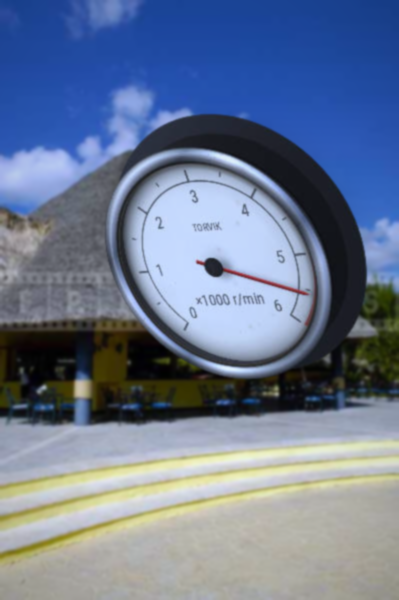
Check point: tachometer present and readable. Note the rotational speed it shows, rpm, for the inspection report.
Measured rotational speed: 5500 rpm
